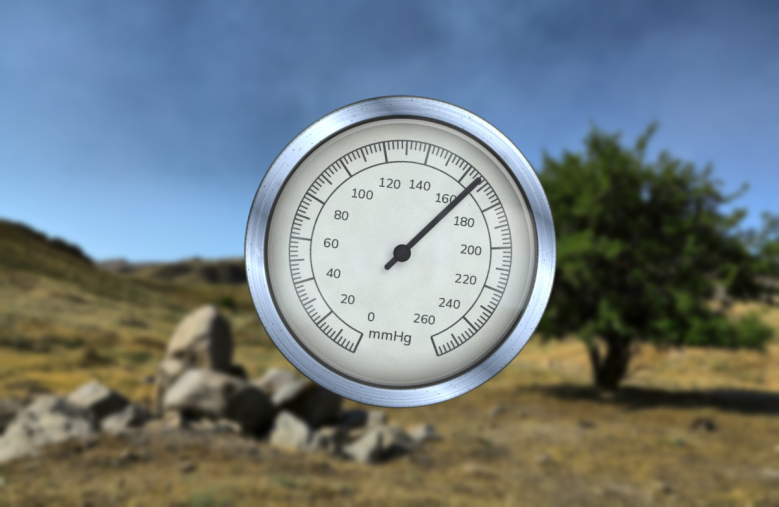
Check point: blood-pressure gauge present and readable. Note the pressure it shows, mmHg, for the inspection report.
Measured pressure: 166 mmHg
